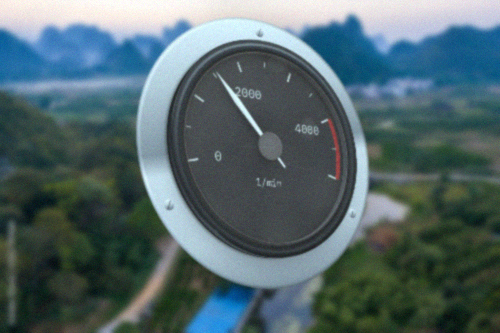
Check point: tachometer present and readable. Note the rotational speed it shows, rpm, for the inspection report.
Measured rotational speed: 1500 rpm
